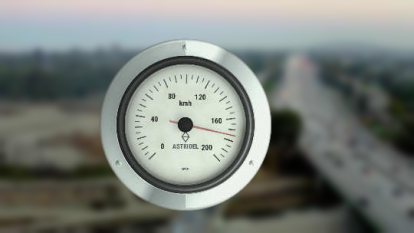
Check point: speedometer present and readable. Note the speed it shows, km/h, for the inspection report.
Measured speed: 175 km/h
